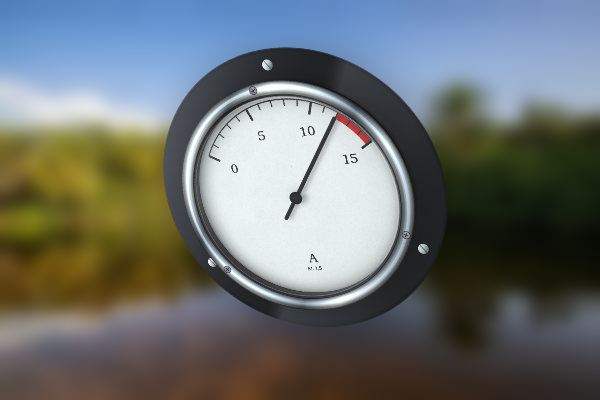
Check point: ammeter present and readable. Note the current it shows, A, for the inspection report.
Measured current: 12 A
